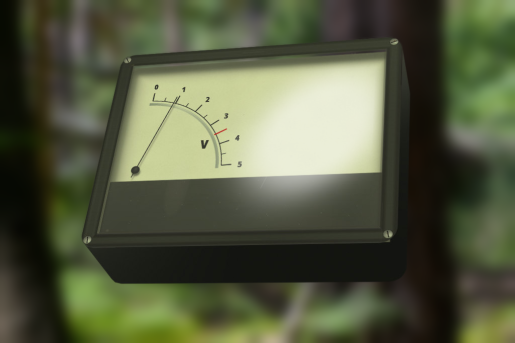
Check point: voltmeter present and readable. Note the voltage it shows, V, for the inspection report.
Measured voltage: 1 V
